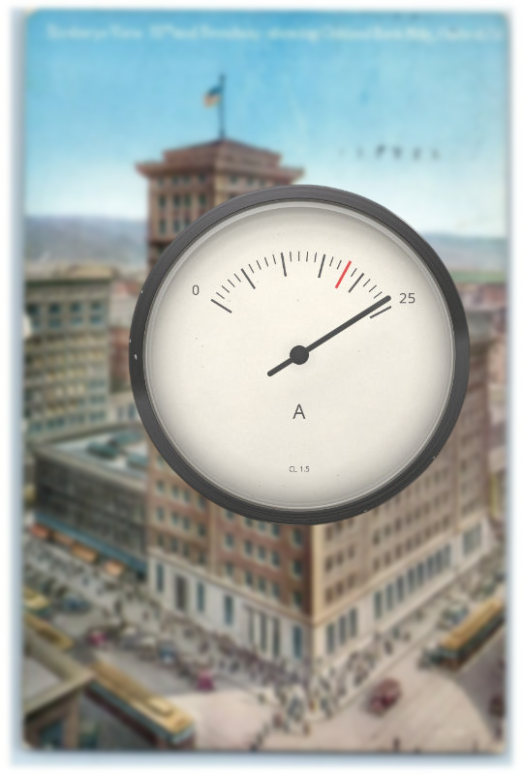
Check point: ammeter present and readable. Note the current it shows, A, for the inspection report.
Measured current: 24 A
